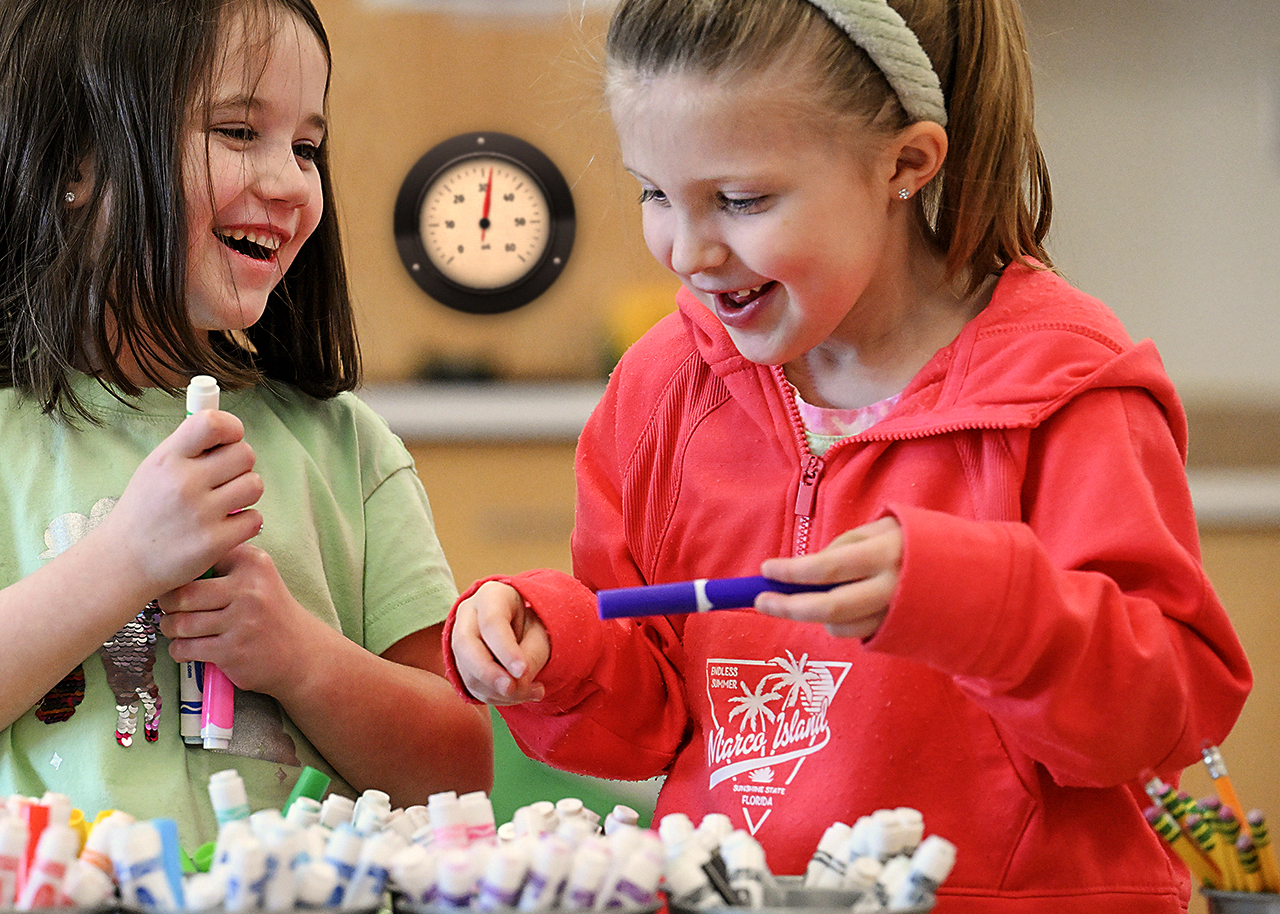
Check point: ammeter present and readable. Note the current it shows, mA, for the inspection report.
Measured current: 32 mA
